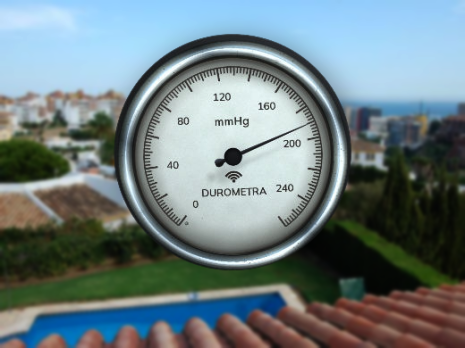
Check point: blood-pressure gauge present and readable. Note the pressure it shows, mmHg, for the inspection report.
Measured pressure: 190 mmHg
